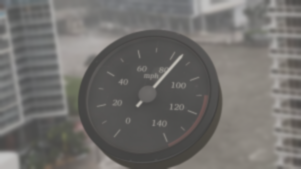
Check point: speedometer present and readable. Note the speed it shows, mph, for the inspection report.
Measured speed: 85 mph
